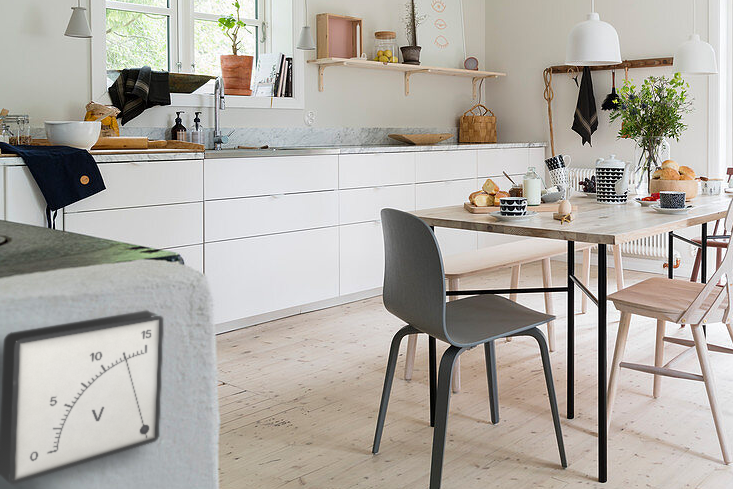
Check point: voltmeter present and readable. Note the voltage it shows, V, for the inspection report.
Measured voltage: 12.5 V
